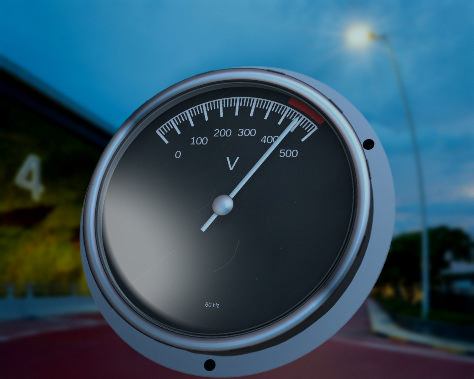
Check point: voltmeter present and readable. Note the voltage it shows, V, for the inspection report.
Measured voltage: 450 V
